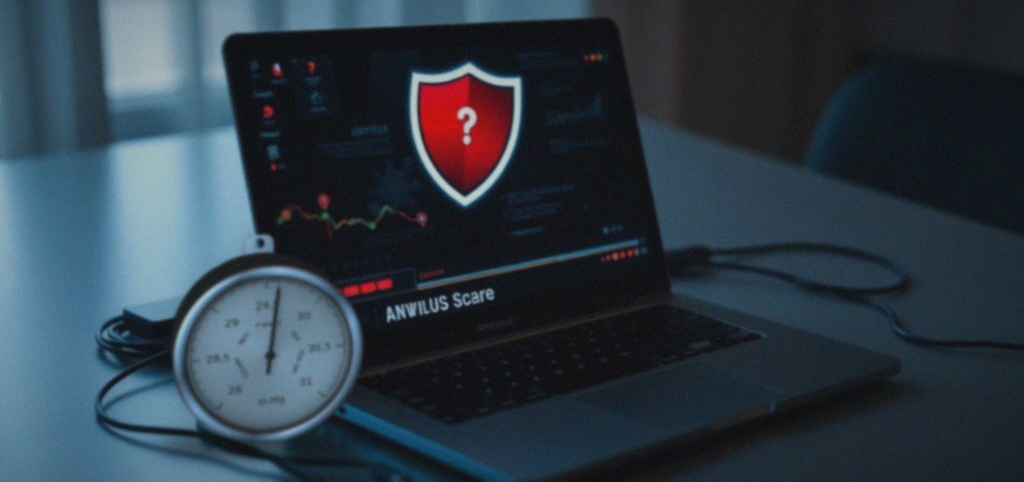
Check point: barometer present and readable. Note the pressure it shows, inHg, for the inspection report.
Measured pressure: 29.6 inHg
